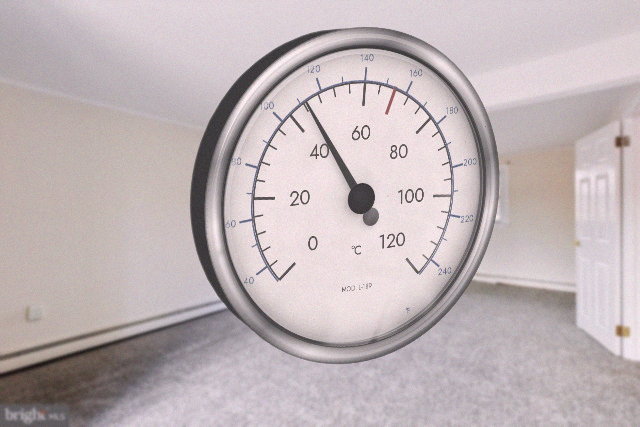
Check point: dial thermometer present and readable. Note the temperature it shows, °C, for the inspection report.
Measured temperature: 44 °C
